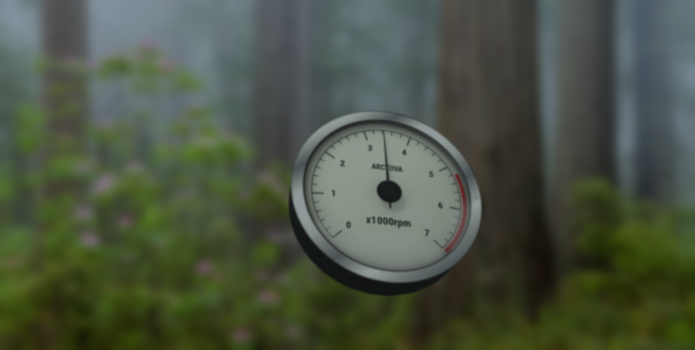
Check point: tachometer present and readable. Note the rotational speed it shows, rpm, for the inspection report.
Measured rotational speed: 3400 rpm
